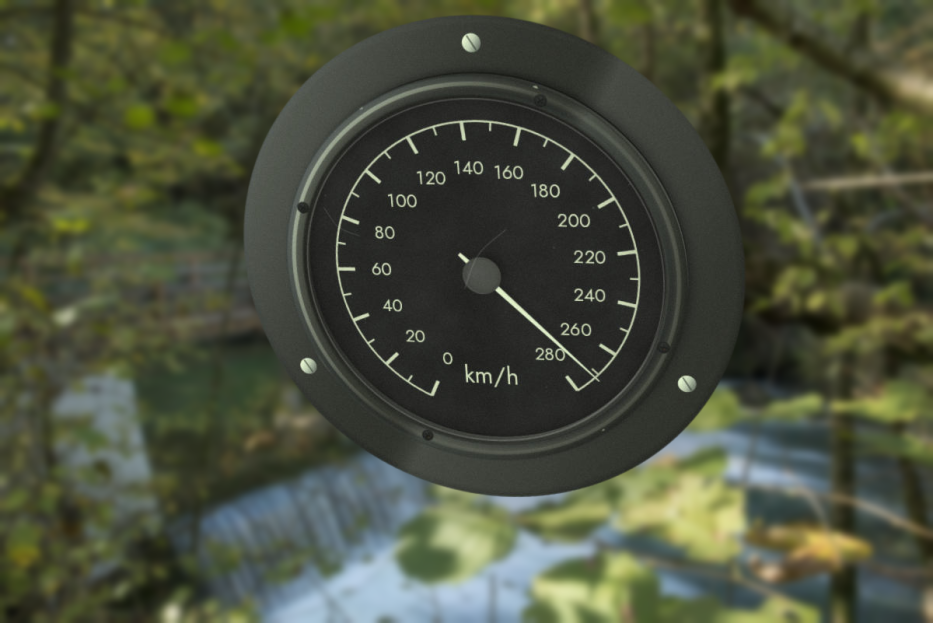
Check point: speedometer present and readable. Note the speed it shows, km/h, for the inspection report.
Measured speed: 270 km/h
